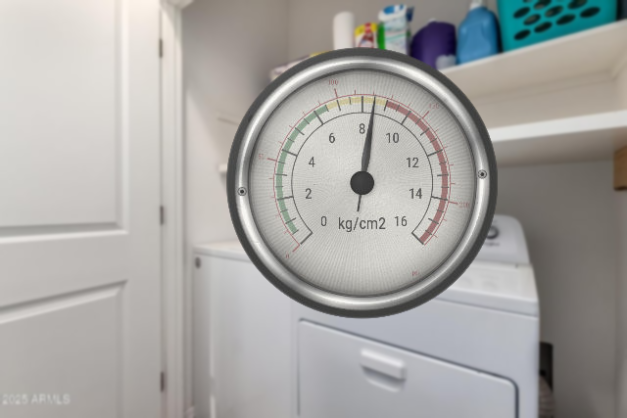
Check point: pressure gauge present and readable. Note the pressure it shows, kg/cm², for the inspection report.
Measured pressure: 8.5 kg/cm²
